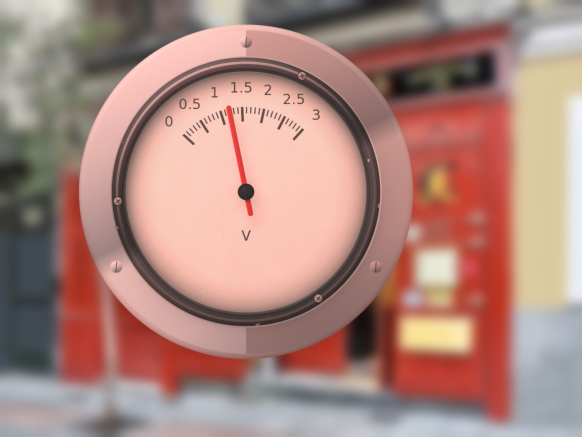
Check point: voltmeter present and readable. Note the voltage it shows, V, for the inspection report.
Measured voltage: 1.2 V
